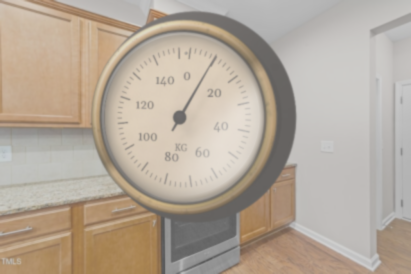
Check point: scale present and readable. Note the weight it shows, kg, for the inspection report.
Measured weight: 10 kg
